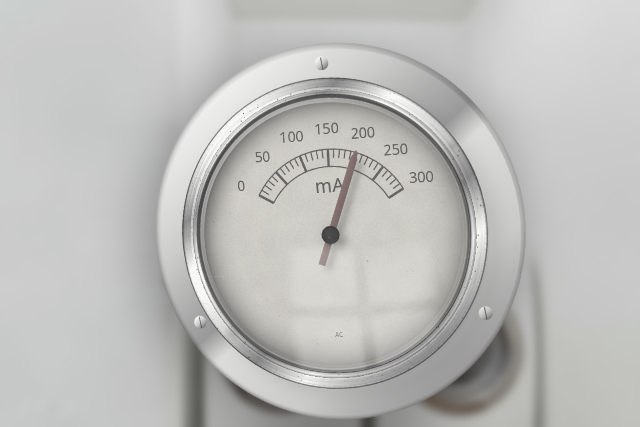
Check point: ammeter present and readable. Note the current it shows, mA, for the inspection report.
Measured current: 200 mA
